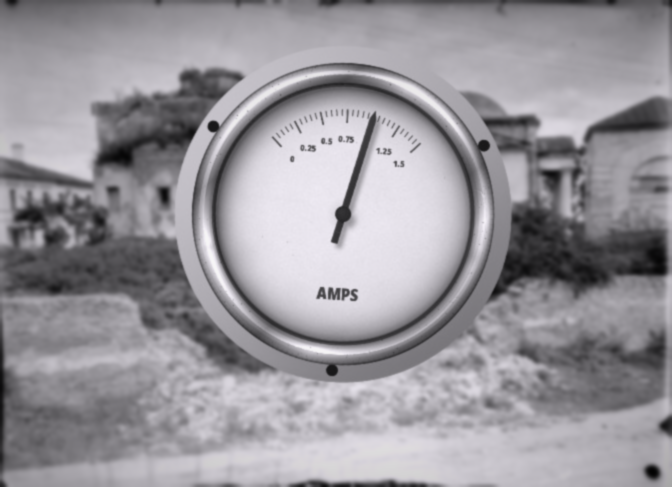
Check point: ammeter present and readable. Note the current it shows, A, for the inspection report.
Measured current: 1 A
